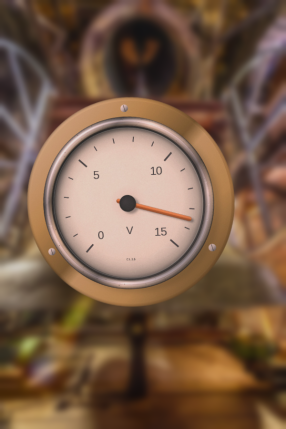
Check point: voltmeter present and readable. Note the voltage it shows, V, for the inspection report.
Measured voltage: 13.5 V
